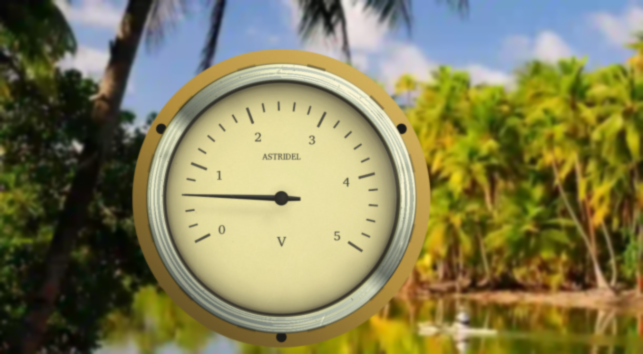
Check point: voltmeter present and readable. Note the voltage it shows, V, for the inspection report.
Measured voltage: 0.6 V
